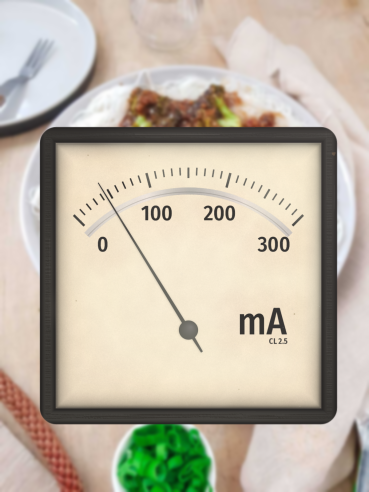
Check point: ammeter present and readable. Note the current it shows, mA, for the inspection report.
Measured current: 45 mA
